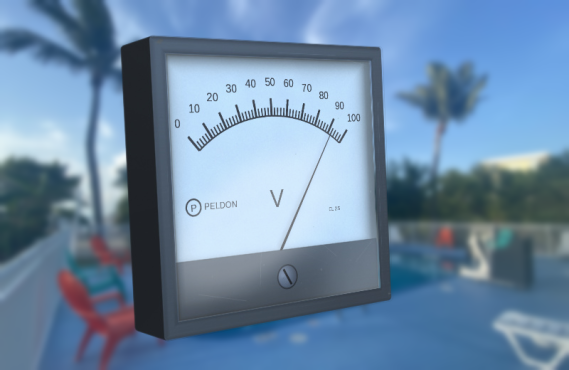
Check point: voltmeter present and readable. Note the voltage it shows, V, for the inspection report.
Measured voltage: 90 V
